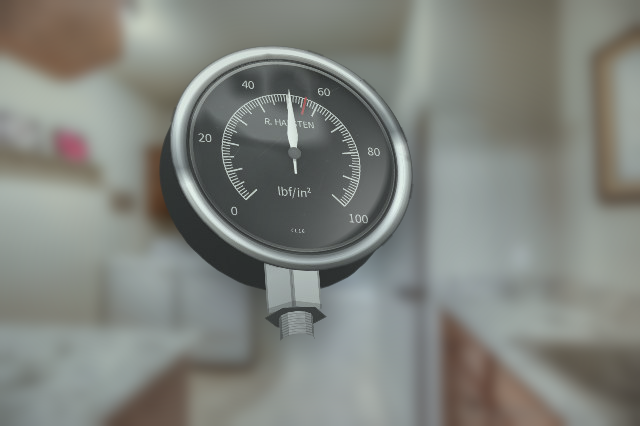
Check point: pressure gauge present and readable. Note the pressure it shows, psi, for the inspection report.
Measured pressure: 50 psi
